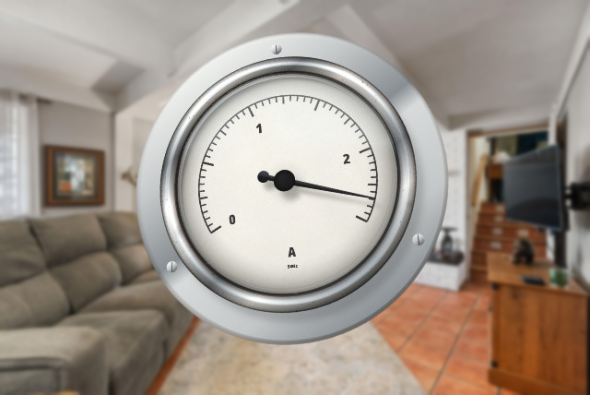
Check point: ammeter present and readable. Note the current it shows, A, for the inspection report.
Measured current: 2.35 A
